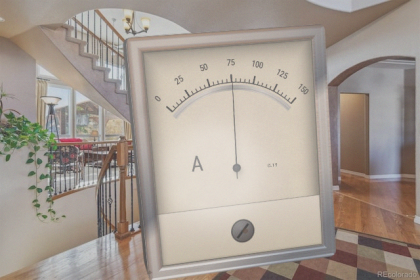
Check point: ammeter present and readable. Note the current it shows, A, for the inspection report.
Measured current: 75 A
